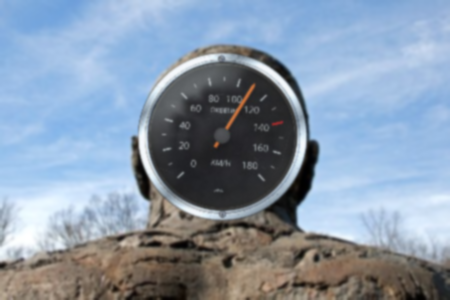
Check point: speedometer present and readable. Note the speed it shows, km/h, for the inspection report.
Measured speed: 110 km/h
